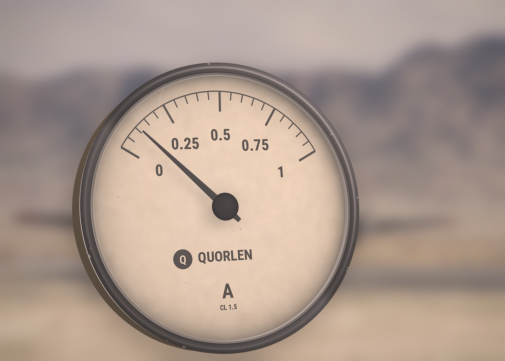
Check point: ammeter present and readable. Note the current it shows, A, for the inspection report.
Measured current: 0.1 A
